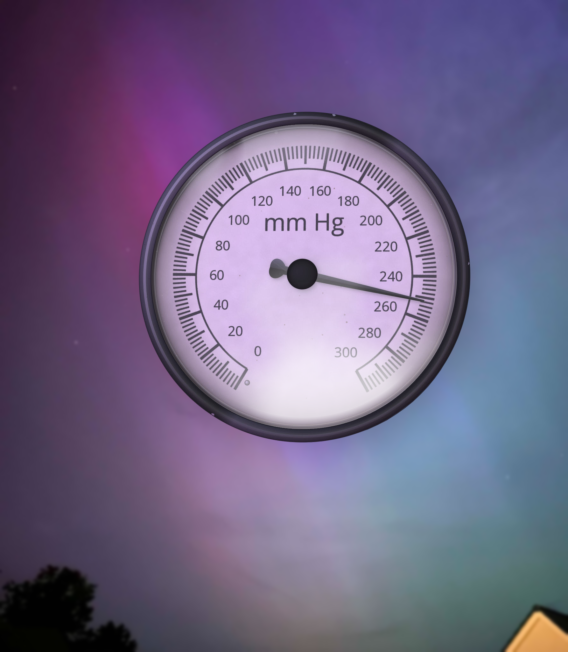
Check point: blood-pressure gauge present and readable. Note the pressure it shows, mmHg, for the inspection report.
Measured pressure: 252 mmHg
